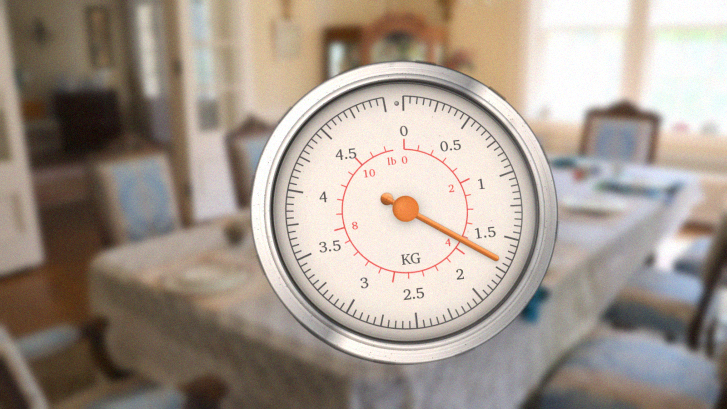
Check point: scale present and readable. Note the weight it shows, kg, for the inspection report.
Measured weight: 1.7 kg
